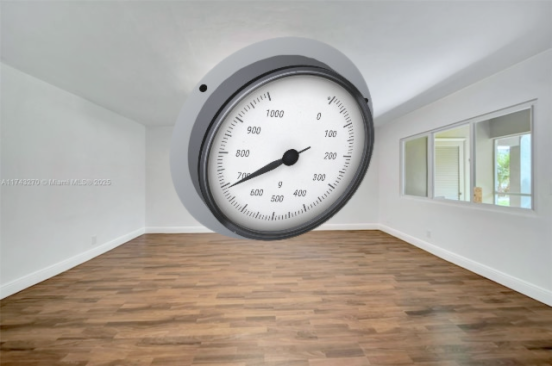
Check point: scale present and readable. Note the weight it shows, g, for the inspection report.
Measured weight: 700 g
